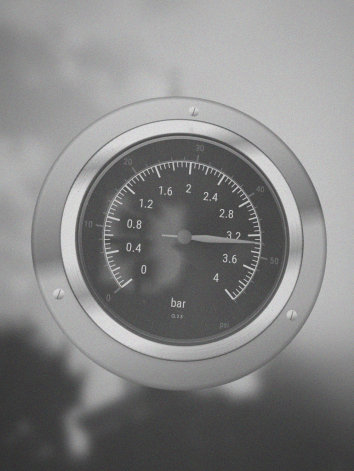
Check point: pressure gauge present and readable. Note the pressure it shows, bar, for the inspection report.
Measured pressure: 3.3 bar
